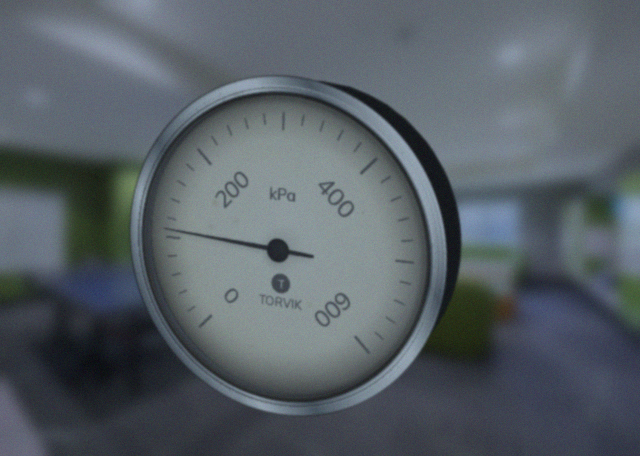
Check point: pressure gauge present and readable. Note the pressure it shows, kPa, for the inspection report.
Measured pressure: 110 kPa
